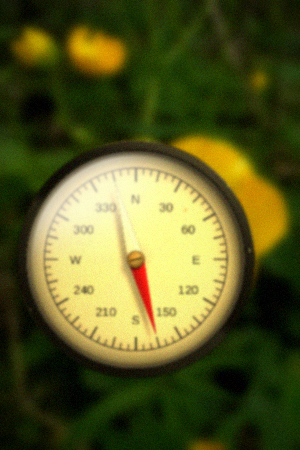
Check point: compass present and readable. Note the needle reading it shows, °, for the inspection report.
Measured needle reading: 165 °
